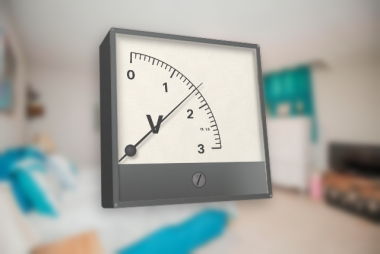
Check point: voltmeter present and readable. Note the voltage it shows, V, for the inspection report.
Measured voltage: 1.6 V
